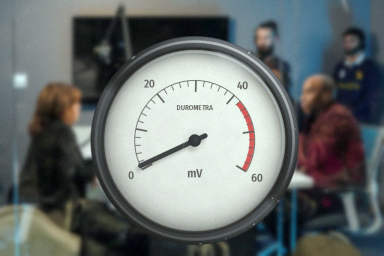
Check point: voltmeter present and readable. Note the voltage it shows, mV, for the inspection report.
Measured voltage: 1 mV
